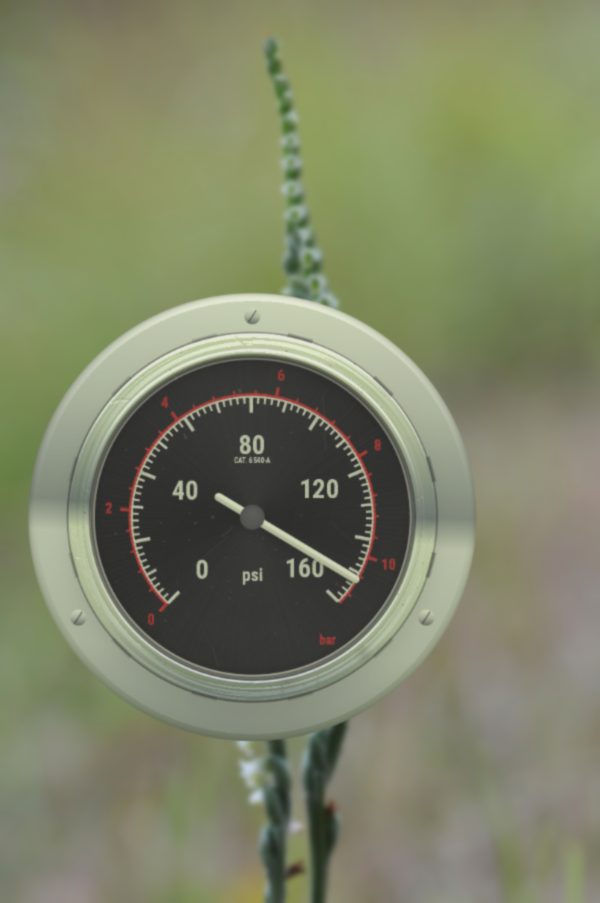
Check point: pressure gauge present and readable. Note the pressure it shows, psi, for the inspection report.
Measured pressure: 152 psi
